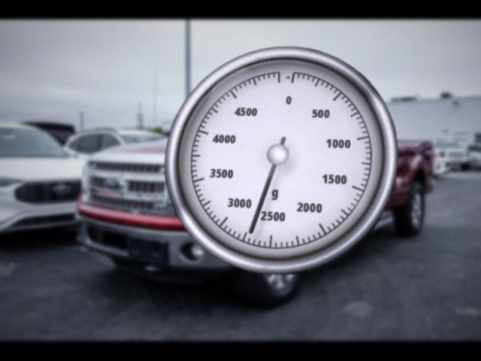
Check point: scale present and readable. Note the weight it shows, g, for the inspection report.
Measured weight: 2700 g
